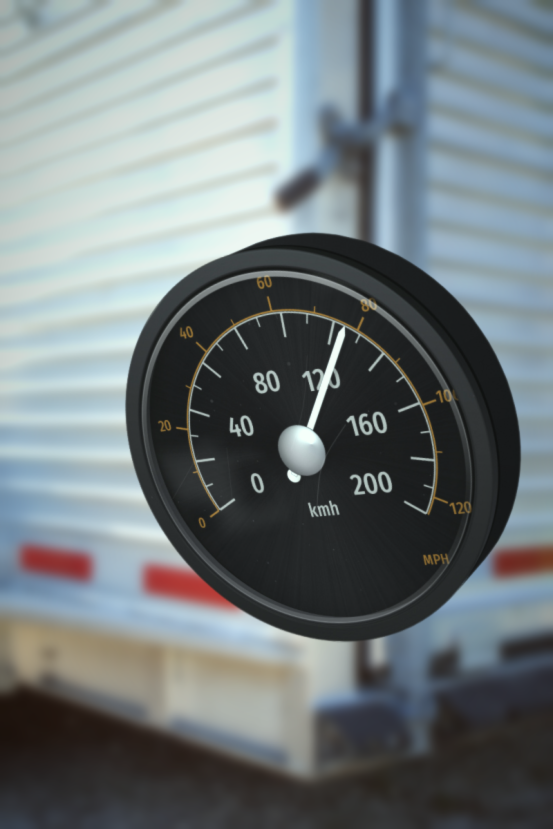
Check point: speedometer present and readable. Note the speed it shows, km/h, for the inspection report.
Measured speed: 125 km/h
